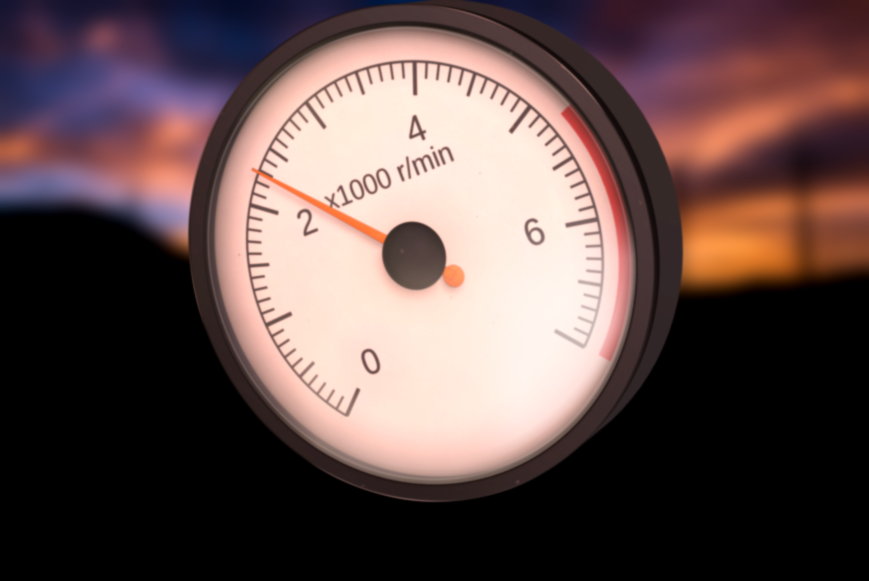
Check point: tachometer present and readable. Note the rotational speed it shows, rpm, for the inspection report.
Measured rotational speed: 2300 rpm
